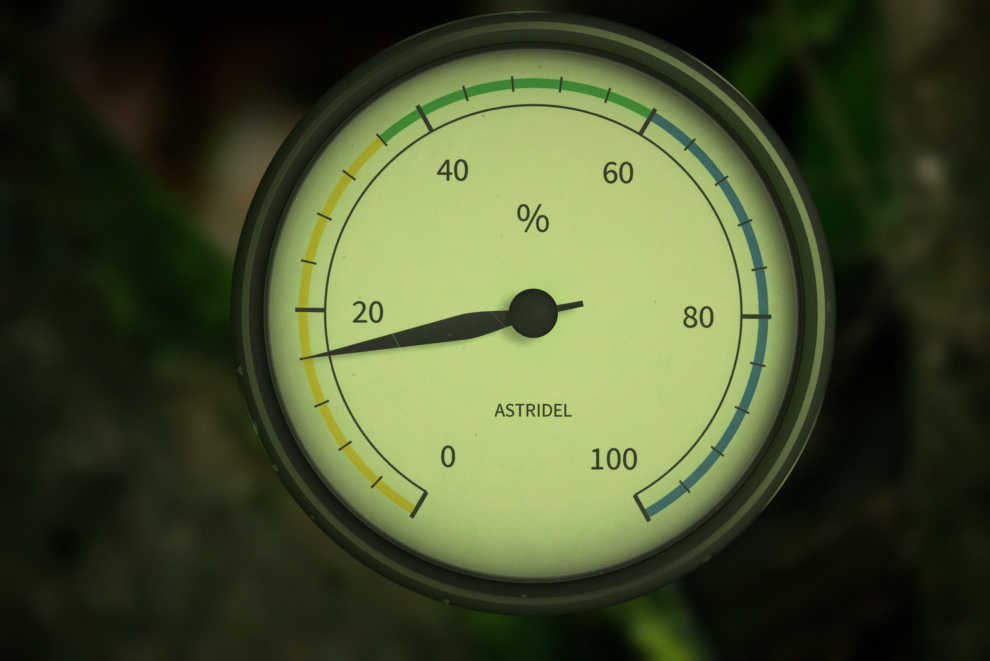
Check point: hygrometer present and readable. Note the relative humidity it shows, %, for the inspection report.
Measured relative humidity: 16 %
